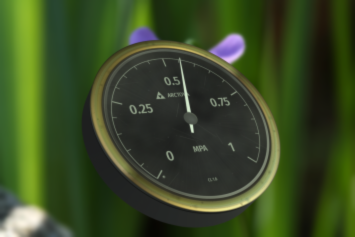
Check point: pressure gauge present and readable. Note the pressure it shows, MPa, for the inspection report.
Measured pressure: 0.55 MPa
